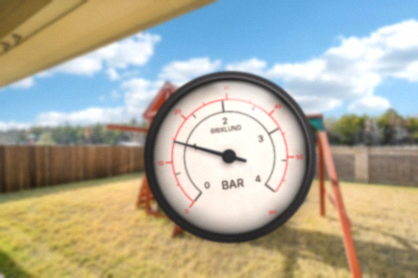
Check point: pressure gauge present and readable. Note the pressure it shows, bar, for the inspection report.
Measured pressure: 1 bar
